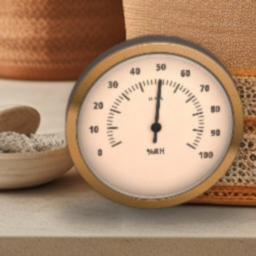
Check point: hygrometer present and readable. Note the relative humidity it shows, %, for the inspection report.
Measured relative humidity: 50 %
